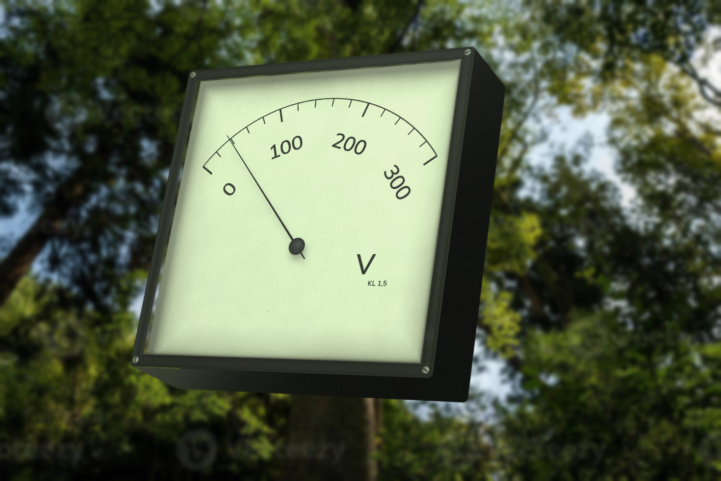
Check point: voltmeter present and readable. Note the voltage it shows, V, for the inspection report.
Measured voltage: 40 V
